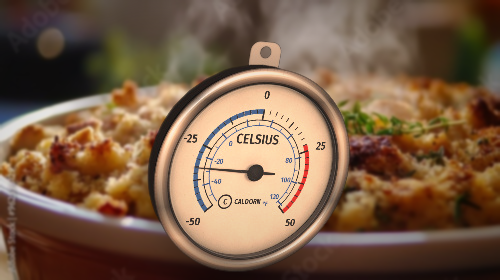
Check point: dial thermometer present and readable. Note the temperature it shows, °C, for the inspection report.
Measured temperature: -32.5 °C
